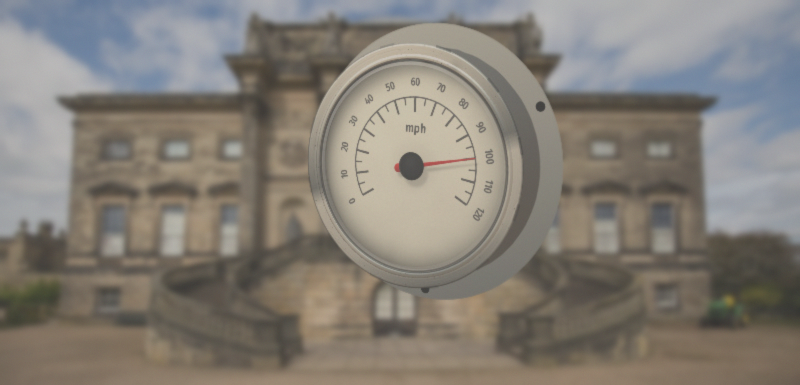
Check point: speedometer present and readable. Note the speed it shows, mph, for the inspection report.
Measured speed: 100 mph
